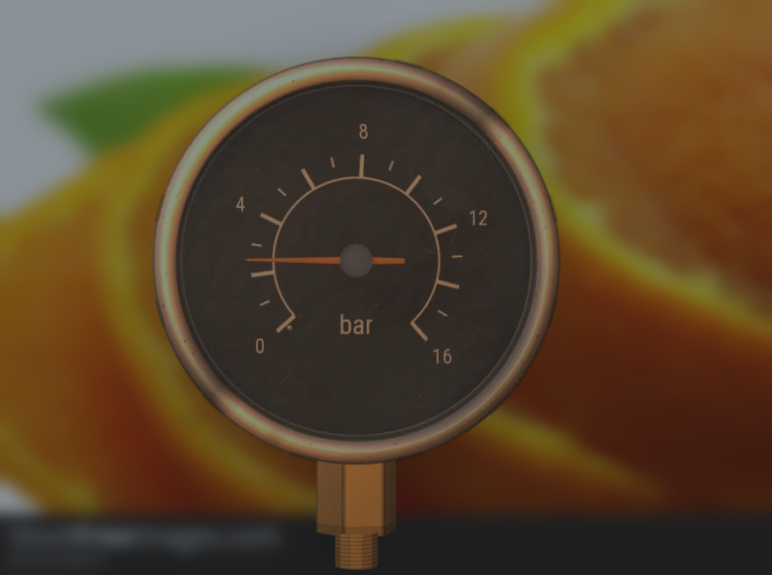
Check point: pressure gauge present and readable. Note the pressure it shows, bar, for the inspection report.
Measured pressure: 2.5 bar
